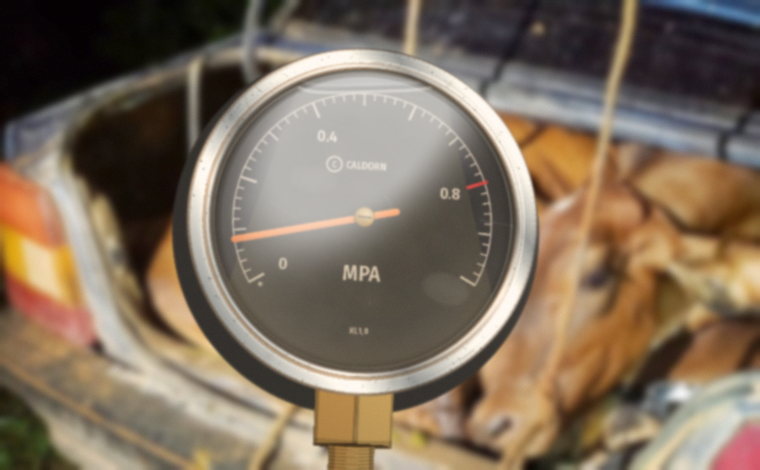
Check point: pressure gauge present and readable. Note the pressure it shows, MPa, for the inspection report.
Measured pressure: 0.08 MPa
